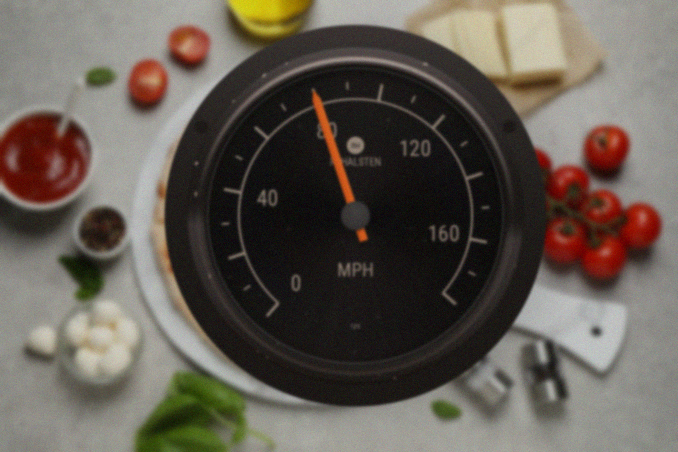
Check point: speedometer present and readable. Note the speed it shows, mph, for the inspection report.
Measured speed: 80 mph
